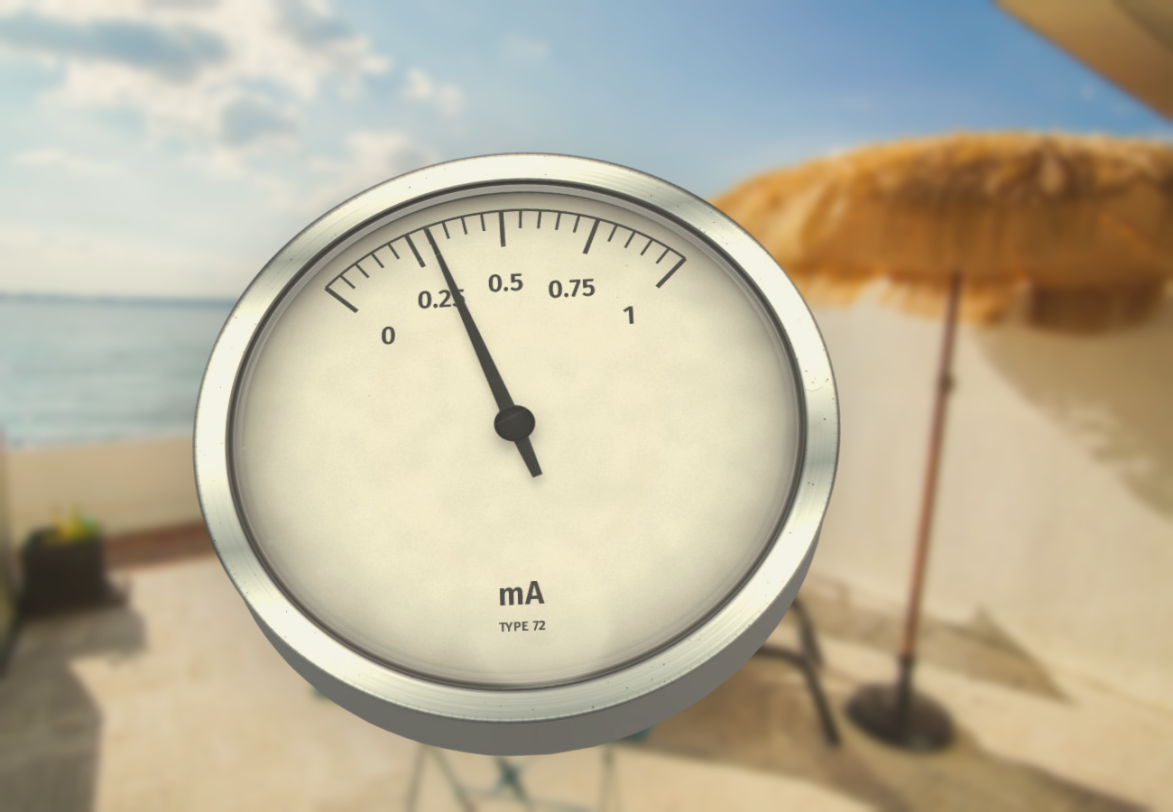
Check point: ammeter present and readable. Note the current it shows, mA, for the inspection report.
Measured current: 0.3 mA
